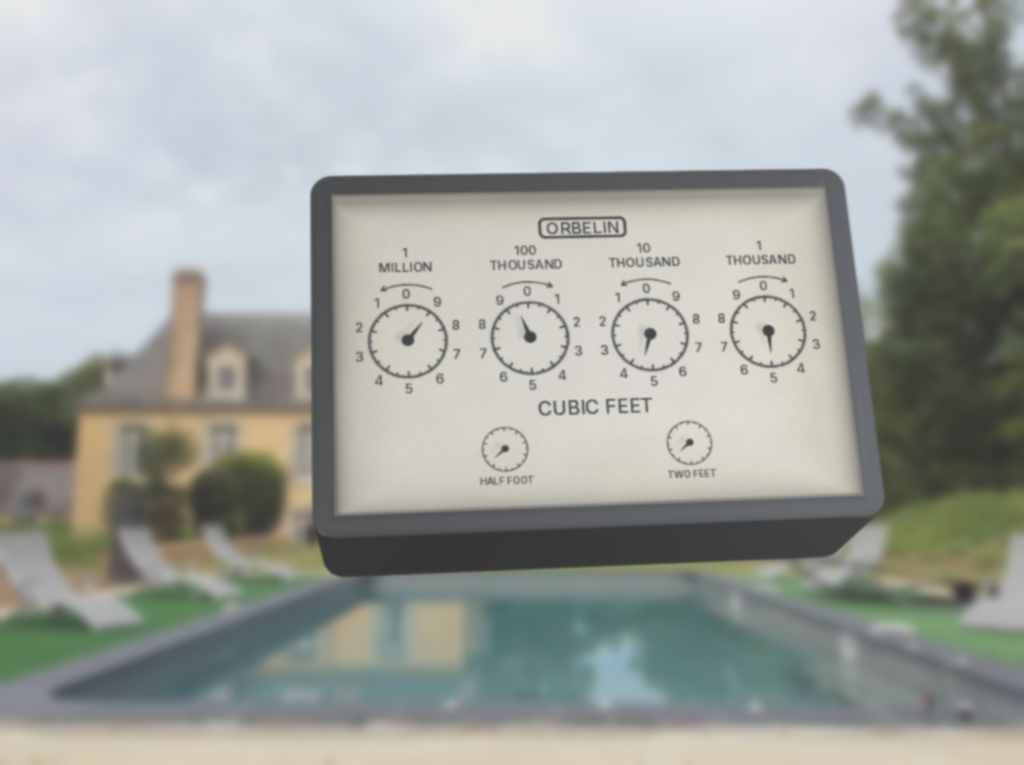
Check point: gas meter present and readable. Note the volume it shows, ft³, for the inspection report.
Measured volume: 894500 ft³
